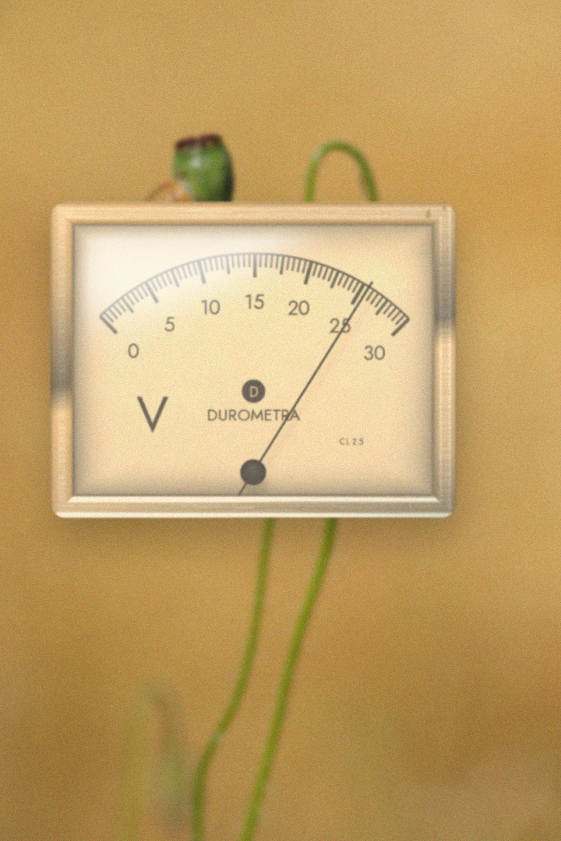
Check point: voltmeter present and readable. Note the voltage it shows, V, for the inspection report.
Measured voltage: 25.5 V
